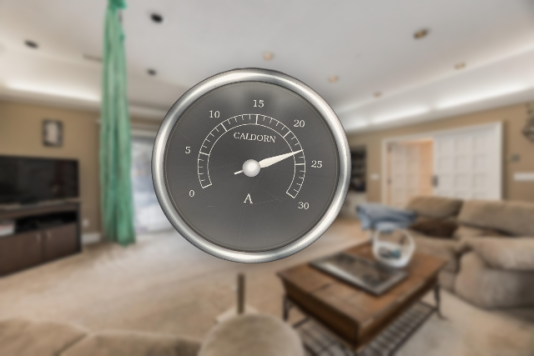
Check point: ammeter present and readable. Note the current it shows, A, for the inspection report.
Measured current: 23 A
